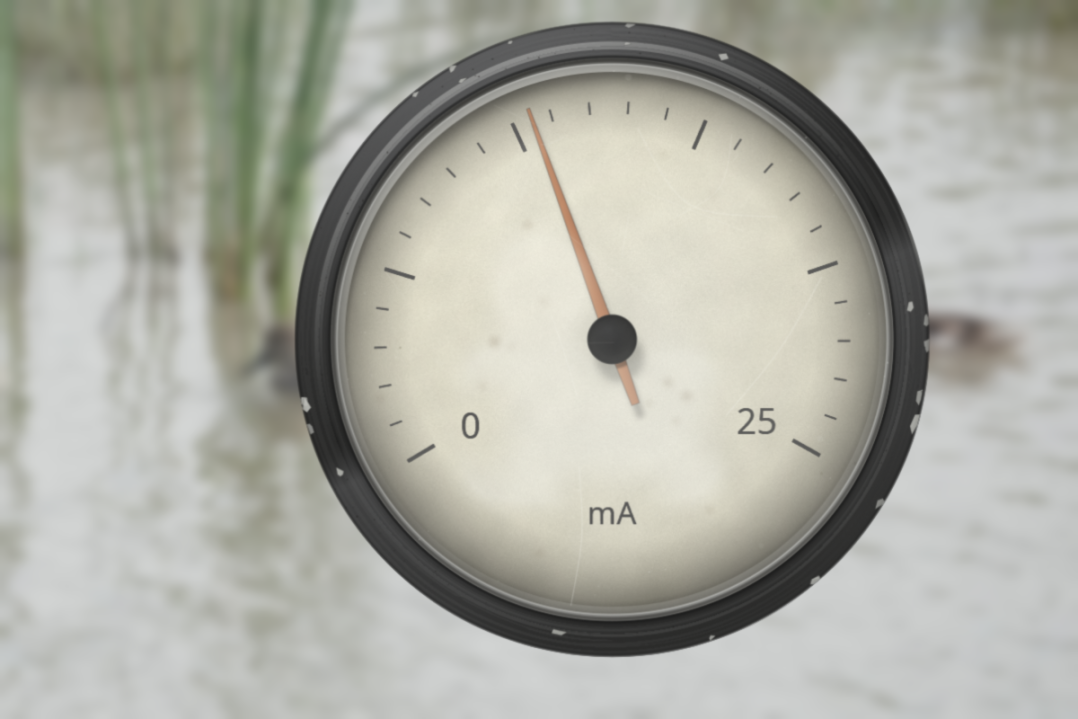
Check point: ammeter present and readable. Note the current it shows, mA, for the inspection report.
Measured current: 10.5 mA
